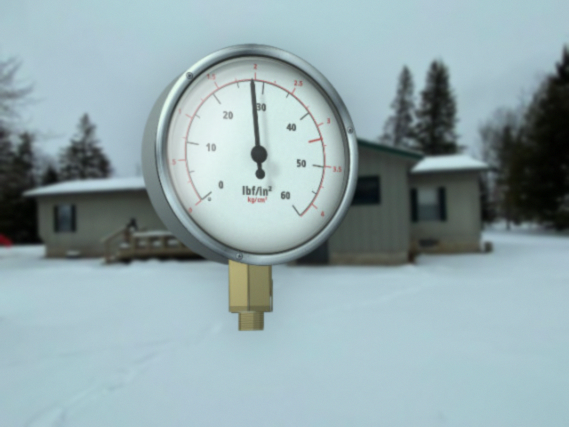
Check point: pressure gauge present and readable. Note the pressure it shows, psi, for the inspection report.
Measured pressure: 27.5 psi
